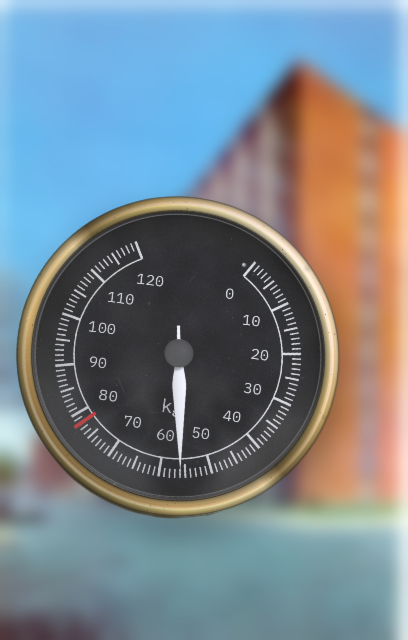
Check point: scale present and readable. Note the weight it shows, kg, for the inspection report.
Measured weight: 56 kg
